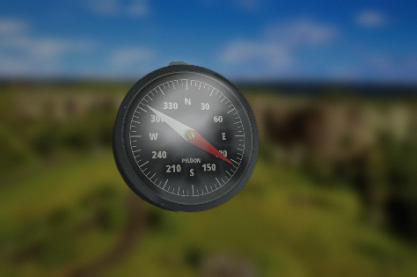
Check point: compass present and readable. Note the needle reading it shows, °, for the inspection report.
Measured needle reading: 125 °
